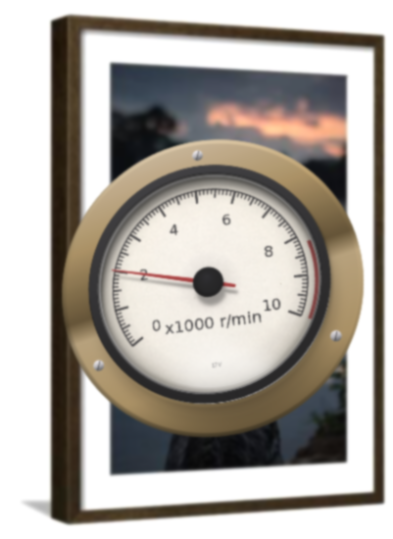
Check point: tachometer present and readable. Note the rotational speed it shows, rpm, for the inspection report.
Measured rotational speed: 2000 rpm
